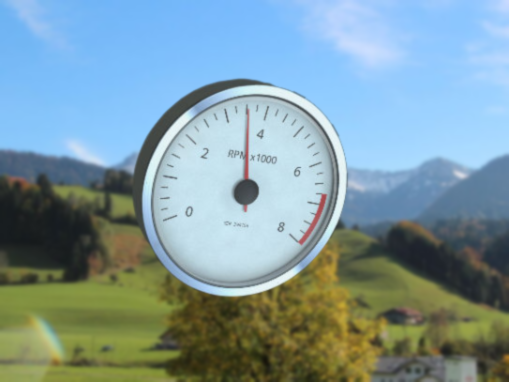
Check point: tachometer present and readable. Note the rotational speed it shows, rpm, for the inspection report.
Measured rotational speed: 3500 rpm
